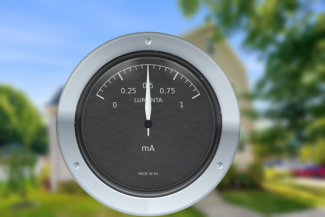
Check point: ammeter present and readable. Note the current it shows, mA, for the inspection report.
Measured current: 0.5 mA
